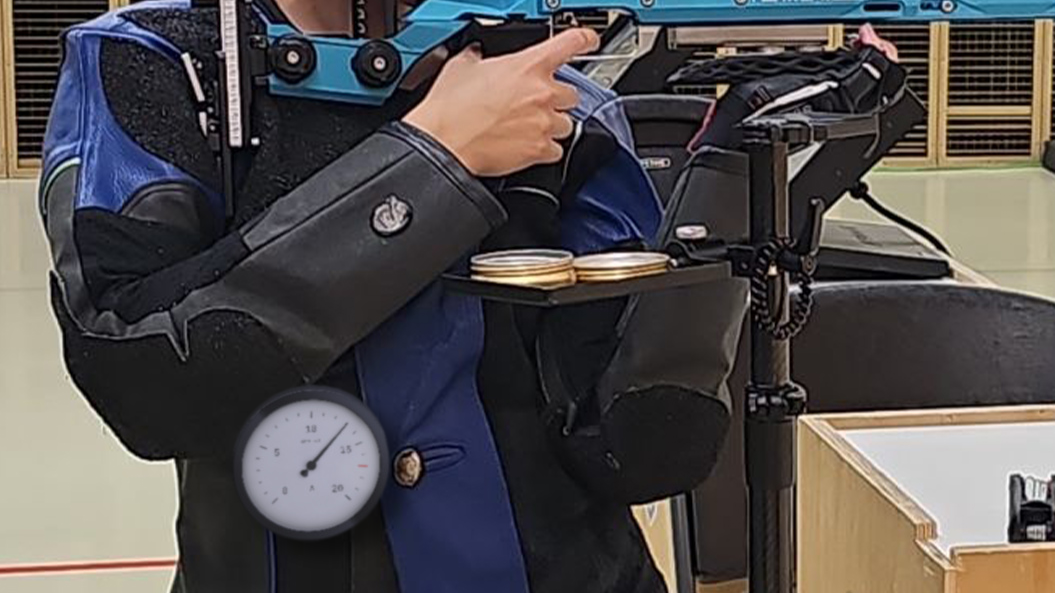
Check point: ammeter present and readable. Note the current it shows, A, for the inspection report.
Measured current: 13 A
